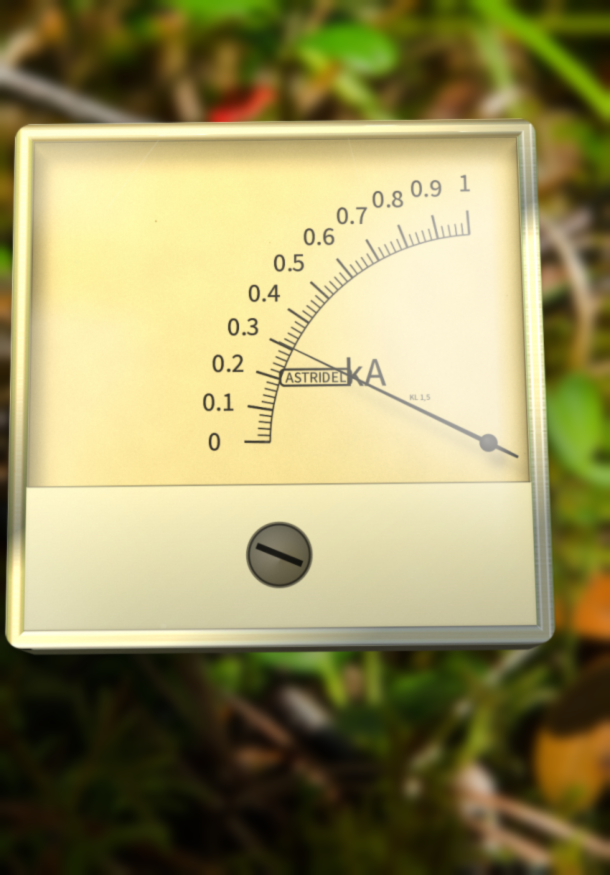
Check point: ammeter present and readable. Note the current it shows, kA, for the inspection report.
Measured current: 0.3 kA
